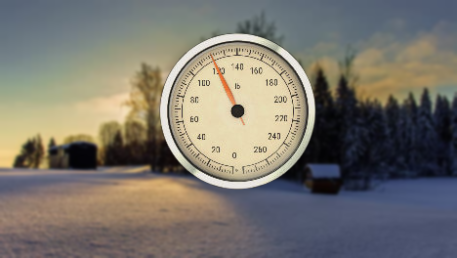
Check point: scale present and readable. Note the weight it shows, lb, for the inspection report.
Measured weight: 120 lb
